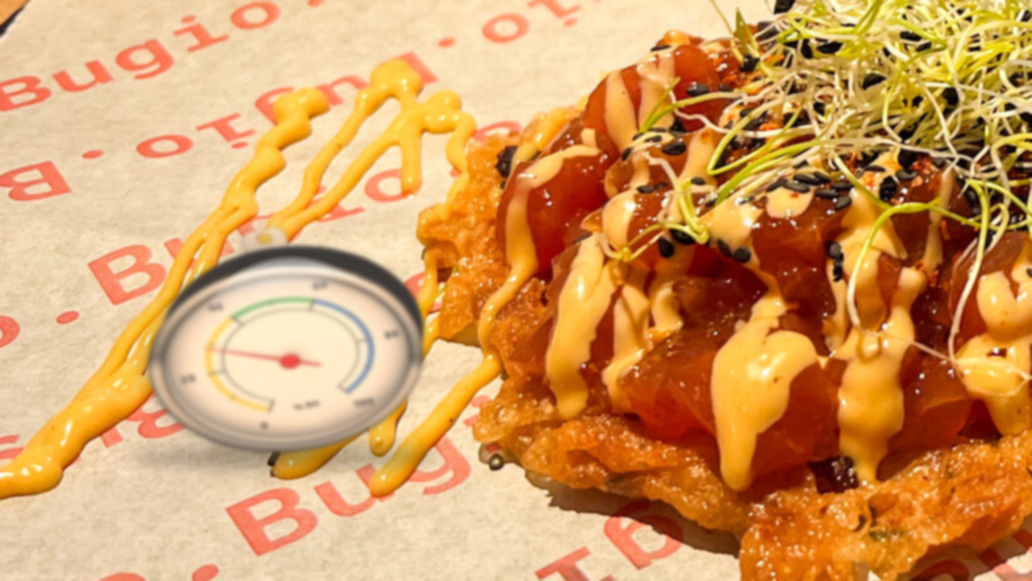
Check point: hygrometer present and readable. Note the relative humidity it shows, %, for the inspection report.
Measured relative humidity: 30 %
